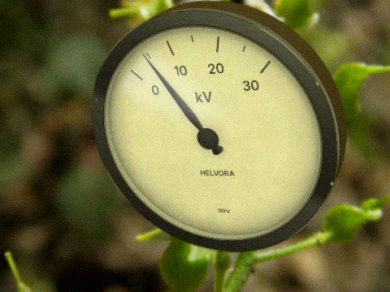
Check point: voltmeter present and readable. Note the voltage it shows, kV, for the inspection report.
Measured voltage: 5 kV
